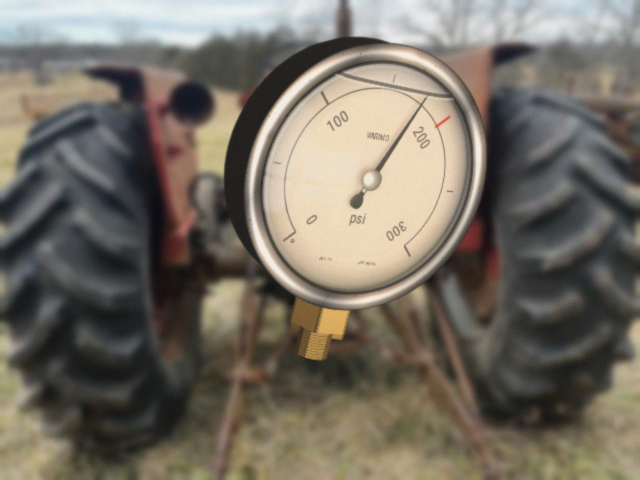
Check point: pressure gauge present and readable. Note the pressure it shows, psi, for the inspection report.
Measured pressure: 175 psi
